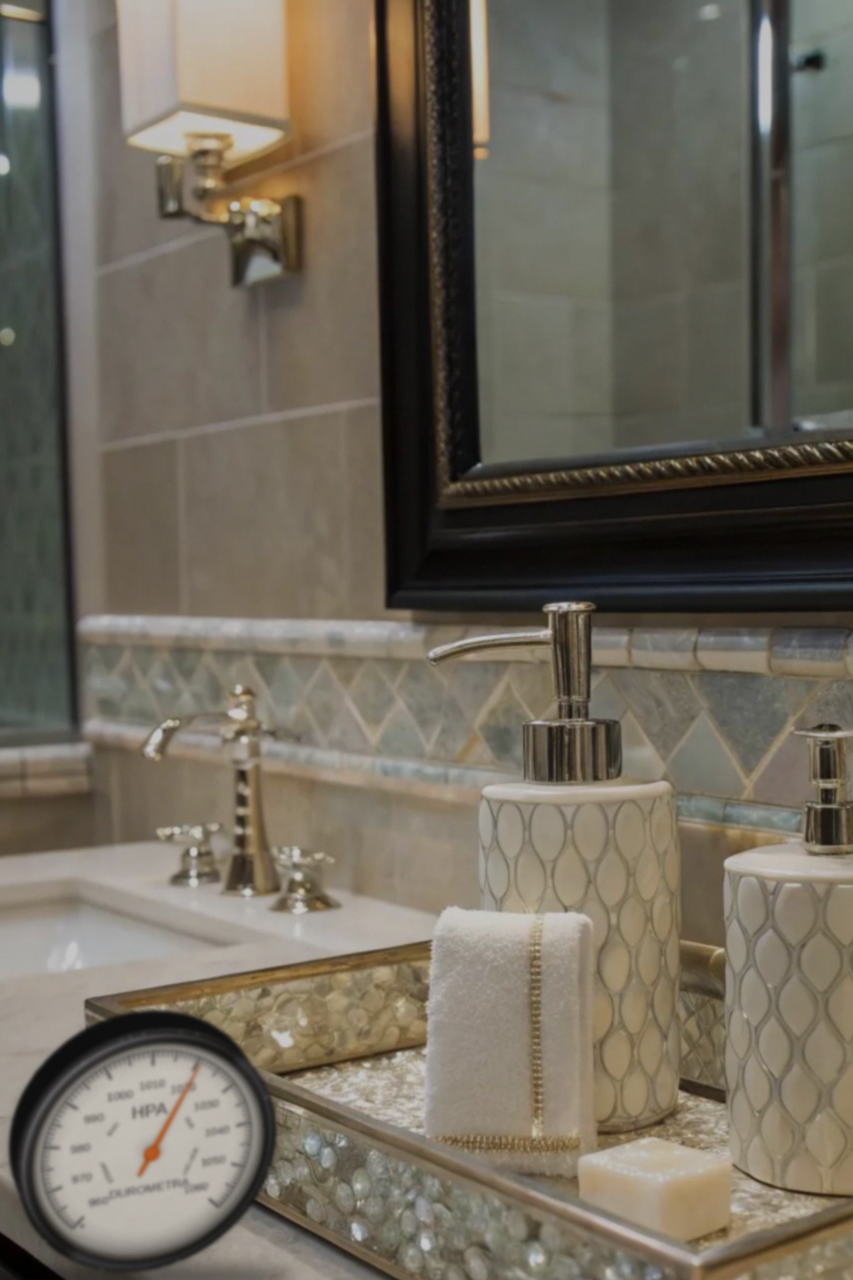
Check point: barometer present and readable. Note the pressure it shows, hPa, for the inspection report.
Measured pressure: 1020 hPa
